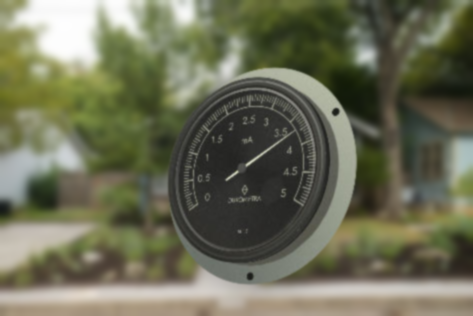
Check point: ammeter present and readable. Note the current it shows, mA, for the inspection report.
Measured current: 3.75 mA
